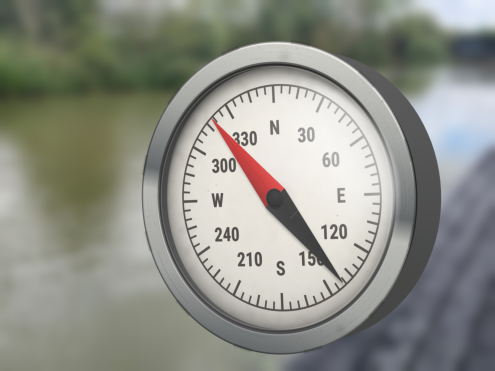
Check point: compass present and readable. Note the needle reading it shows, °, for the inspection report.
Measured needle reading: 320 °
